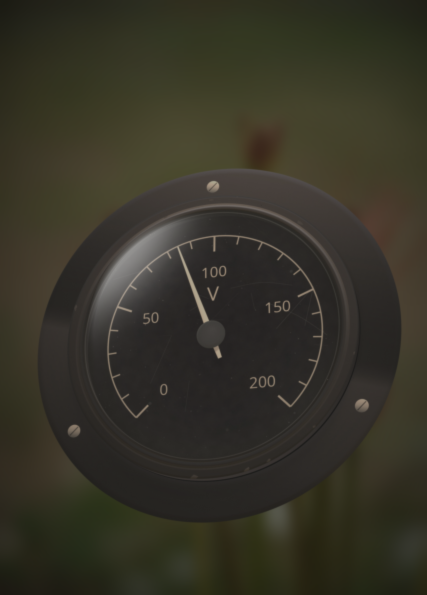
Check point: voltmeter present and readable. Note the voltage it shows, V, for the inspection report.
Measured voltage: 85 V
